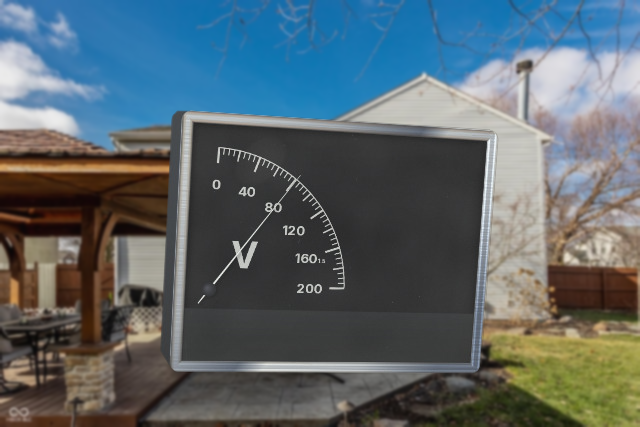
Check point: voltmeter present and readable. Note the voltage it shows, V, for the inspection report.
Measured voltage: 80 V
